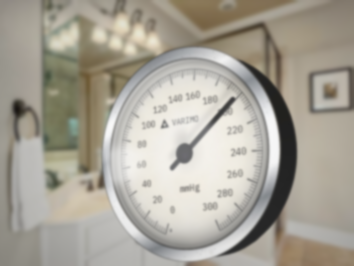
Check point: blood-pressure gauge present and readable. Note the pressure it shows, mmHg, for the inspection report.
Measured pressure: 200 mmHg
